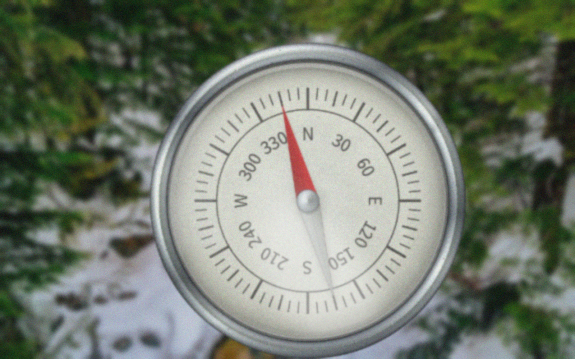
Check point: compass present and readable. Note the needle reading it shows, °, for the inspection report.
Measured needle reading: 345 °
